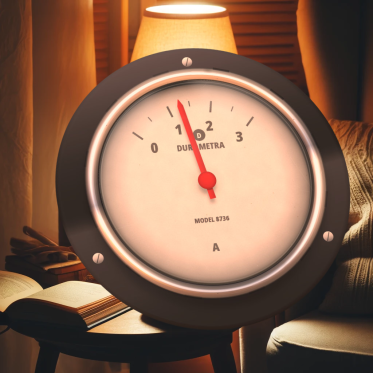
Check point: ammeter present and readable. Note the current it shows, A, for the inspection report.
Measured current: 1.25 A
